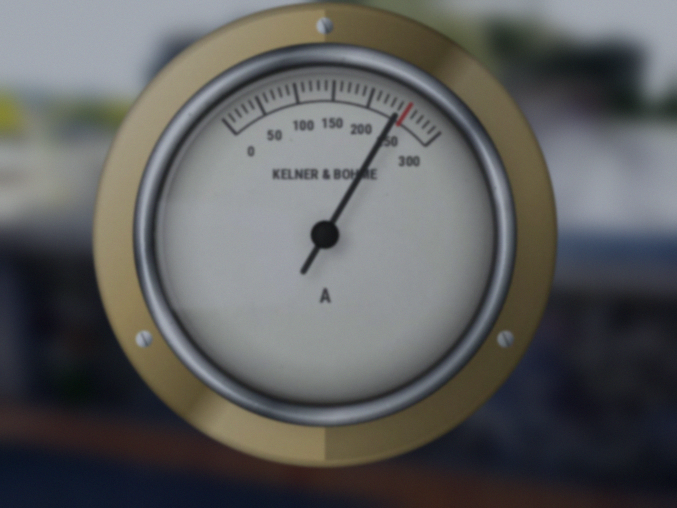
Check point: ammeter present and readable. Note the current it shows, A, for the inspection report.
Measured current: 240 A
